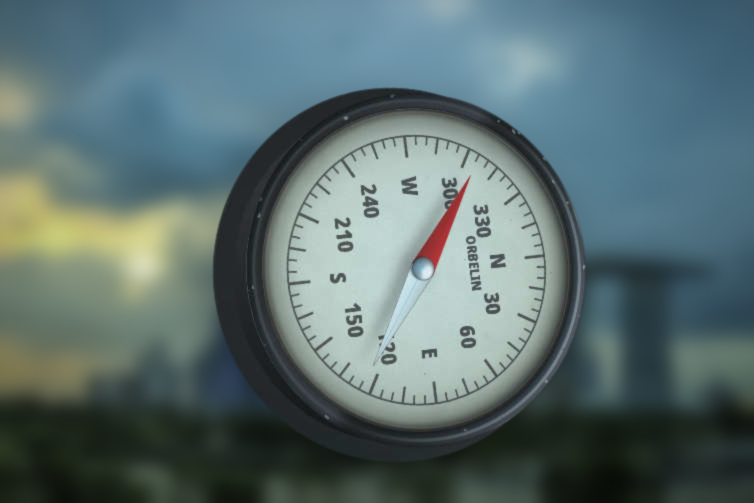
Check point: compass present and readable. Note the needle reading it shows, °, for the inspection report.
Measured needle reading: 305 °
